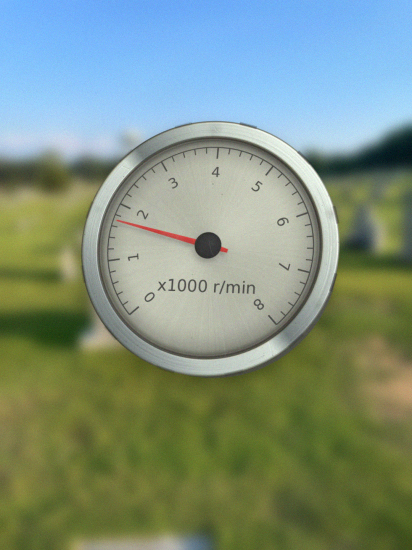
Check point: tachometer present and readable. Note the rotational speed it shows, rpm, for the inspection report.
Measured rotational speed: 1700 rpm
